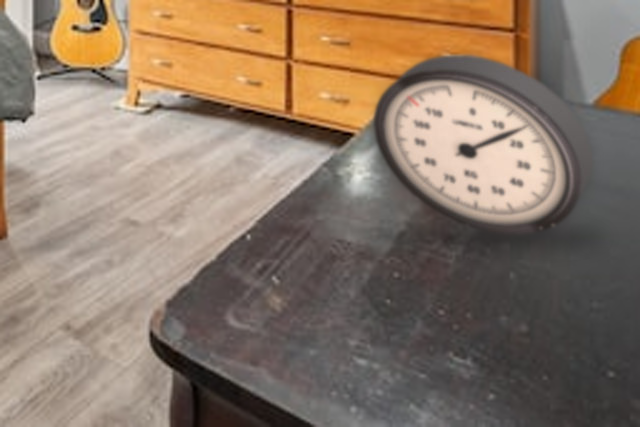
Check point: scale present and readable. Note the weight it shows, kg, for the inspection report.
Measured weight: 15 kg
